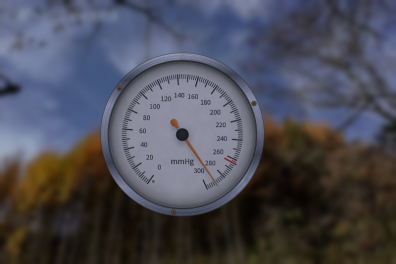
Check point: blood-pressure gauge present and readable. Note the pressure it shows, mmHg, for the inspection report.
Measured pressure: 290 mmHg
